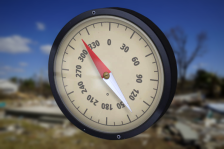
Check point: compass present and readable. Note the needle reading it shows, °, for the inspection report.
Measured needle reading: 320 °
